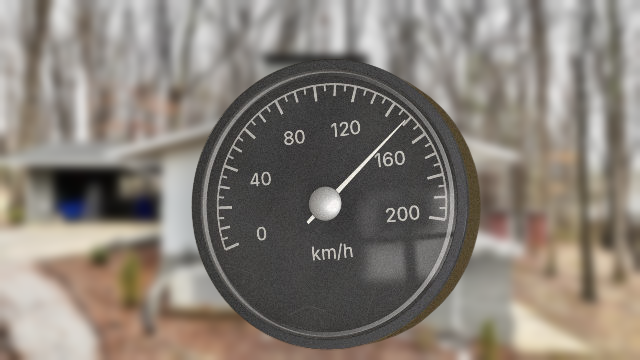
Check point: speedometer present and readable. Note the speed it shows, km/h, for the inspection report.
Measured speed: 150 km/h
